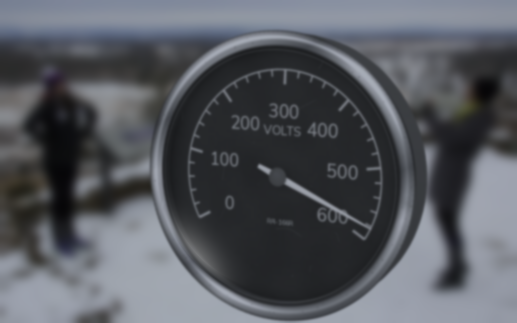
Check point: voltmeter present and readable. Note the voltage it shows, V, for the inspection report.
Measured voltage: 580 V
